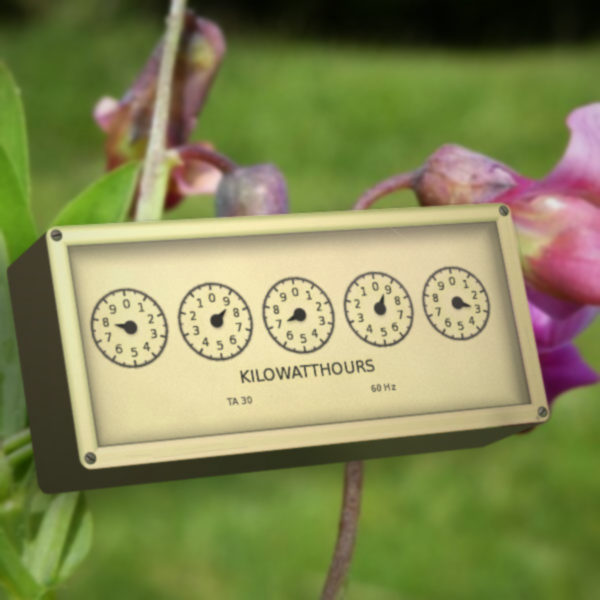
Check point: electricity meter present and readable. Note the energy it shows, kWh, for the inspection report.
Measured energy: 78693 kWh
